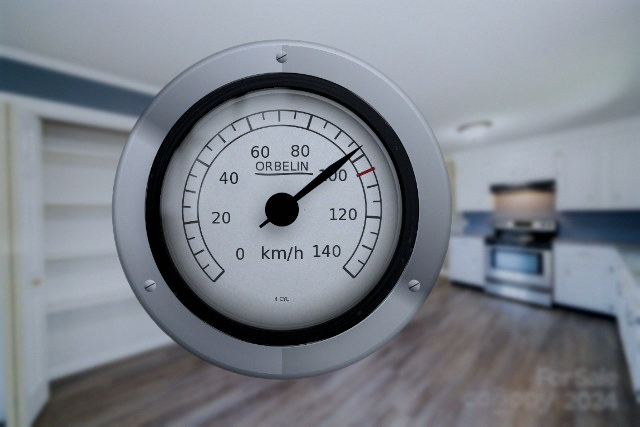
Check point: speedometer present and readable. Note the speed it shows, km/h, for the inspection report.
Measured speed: 97.5 km/h
